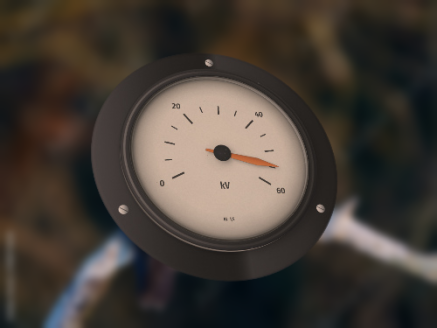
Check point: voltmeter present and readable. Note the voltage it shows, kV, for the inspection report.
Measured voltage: 55 kV
